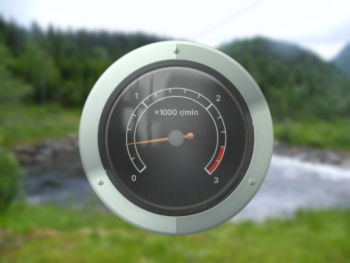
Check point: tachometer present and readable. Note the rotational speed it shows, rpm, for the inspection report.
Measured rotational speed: 400 rpm
